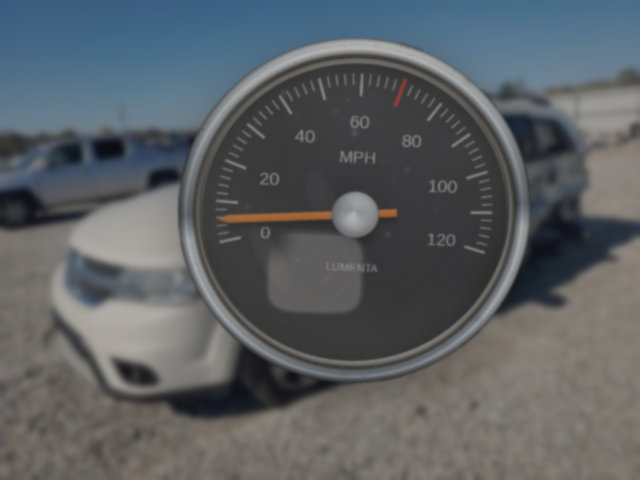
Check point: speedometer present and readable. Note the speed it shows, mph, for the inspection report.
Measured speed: 6 mph
